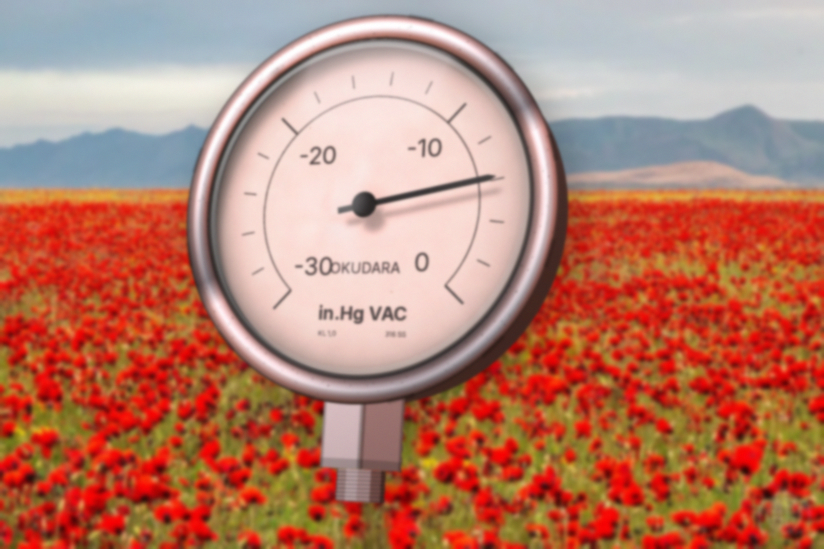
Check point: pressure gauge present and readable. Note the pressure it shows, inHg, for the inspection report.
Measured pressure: -6 inHg
